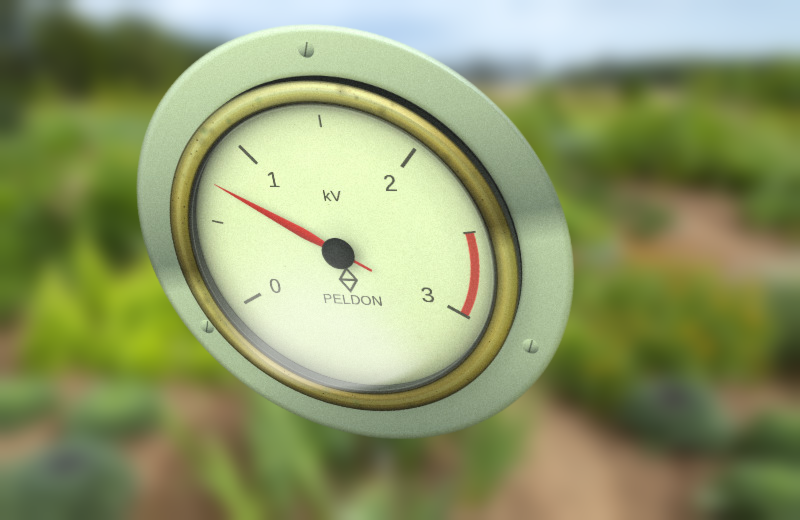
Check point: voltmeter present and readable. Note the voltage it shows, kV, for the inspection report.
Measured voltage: 0.75 kV
